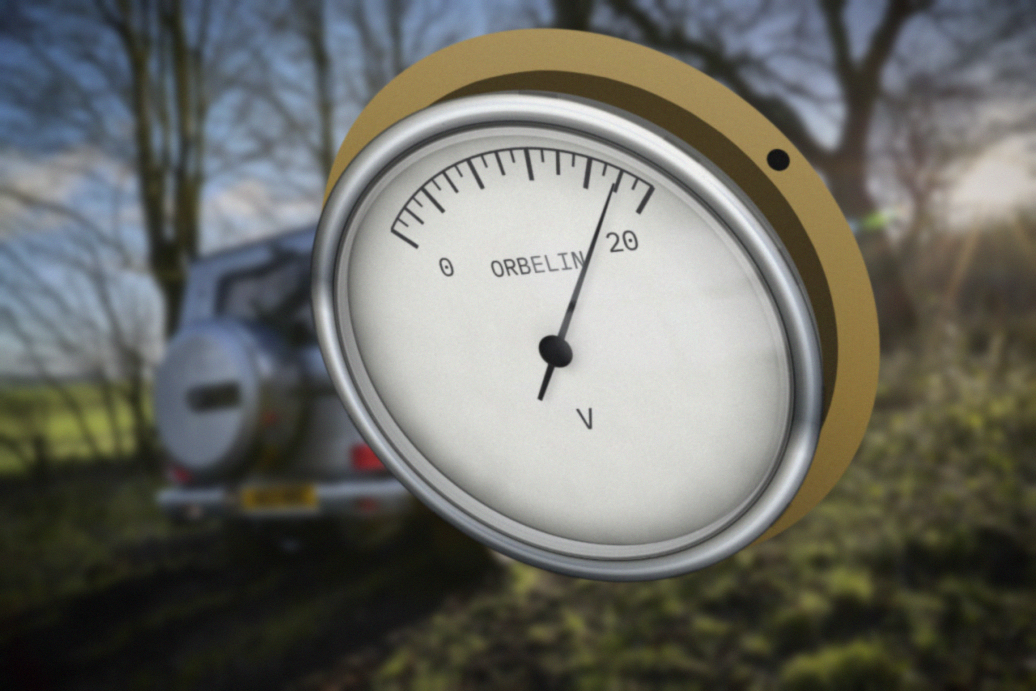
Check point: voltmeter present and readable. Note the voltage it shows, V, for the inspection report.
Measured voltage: 18 V
